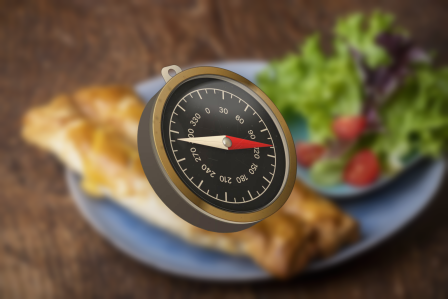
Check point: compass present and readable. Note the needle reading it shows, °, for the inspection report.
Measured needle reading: 110 °
